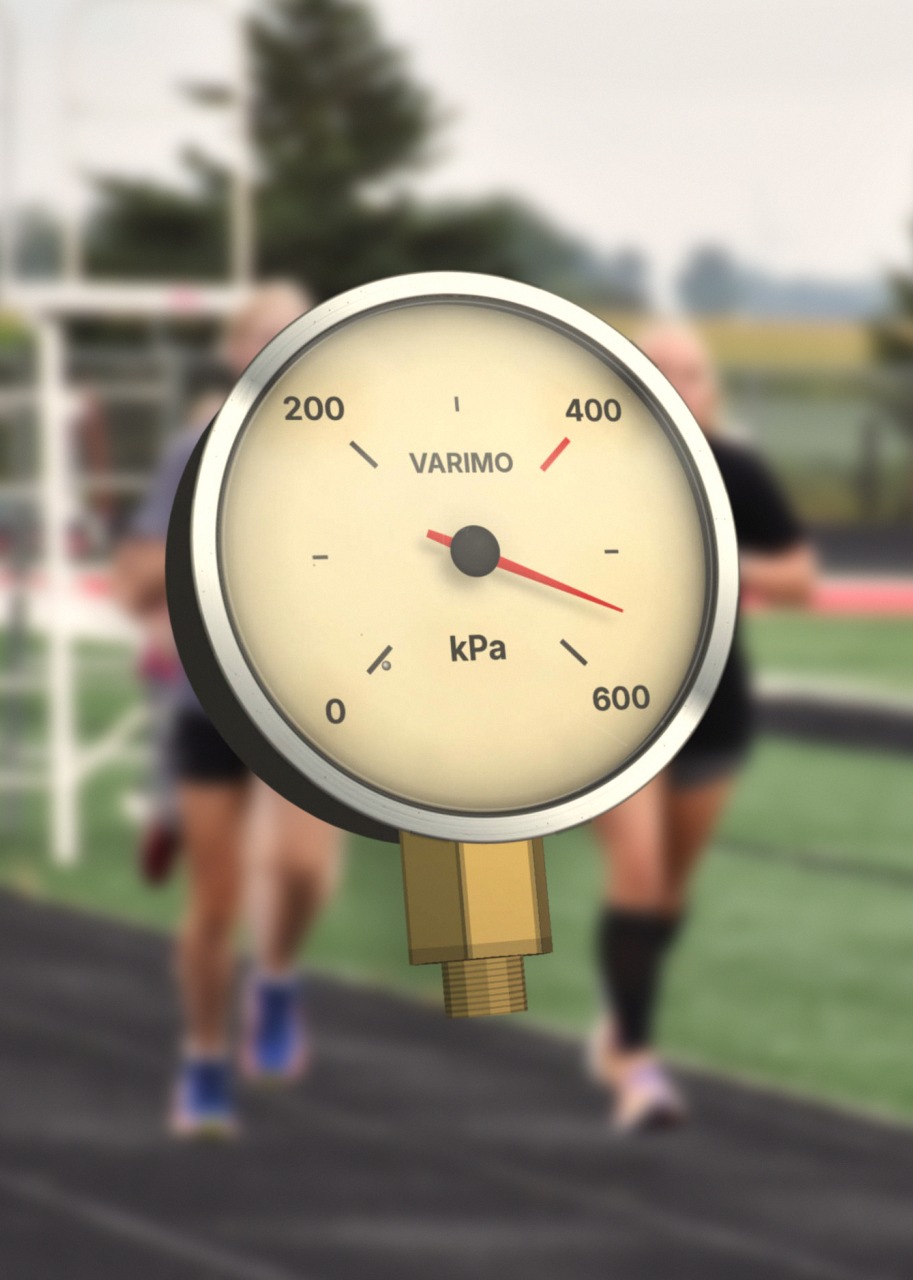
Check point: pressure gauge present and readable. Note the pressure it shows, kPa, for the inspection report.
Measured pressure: 550 kPa
